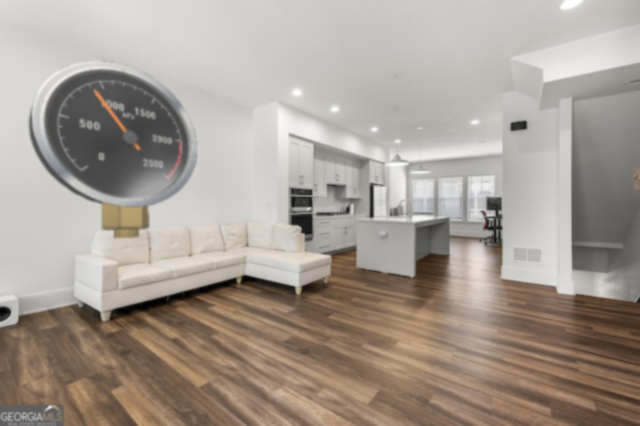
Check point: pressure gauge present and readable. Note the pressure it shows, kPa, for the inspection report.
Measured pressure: 900 kPa
